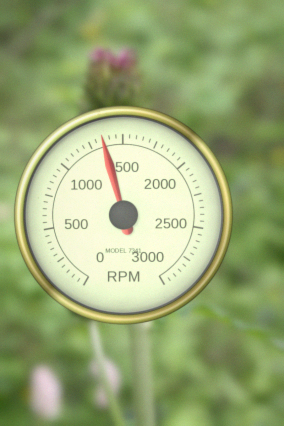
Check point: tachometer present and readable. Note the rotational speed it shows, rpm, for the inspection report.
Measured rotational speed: 1350 rpm
